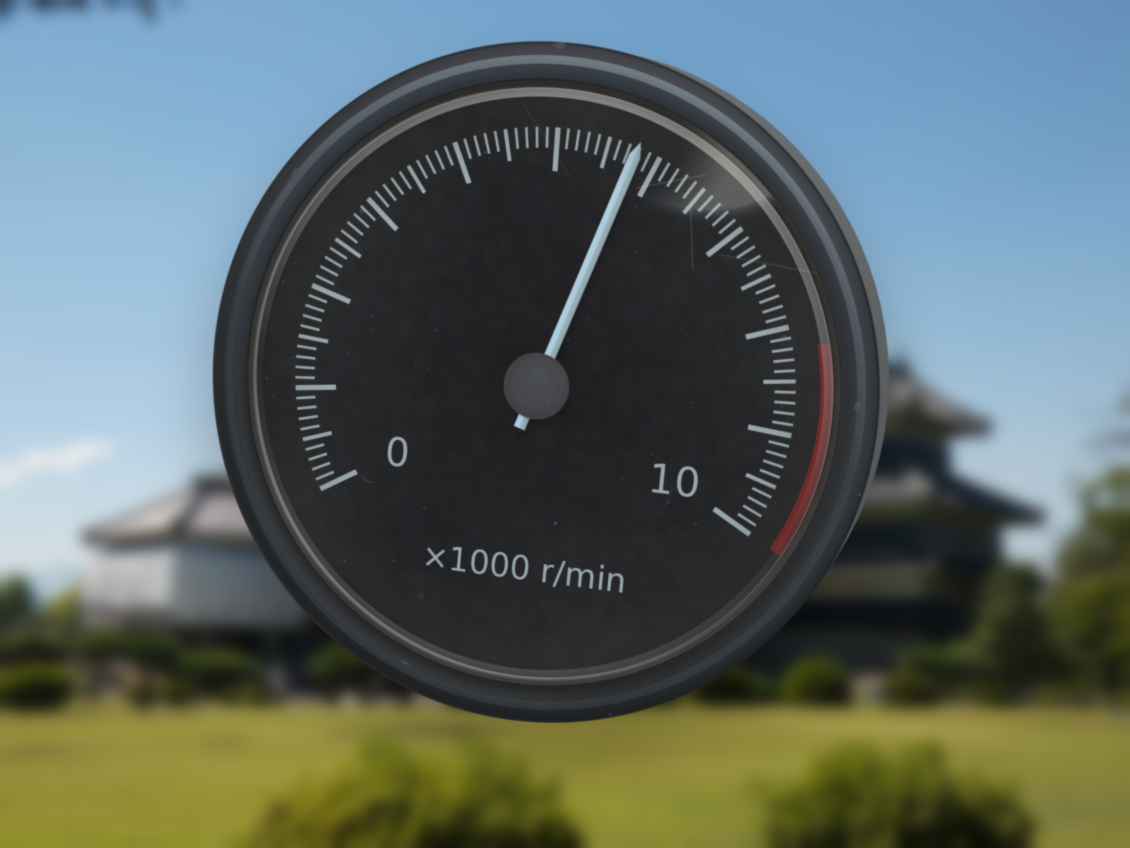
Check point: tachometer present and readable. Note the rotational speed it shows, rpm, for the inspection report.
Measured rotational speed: 5800 rpm
